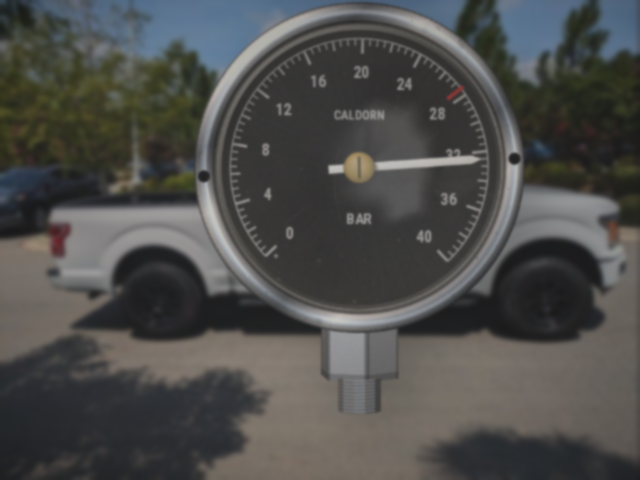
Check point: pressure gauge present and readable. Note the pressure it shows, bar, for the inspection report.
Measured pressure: 32.5 bar
